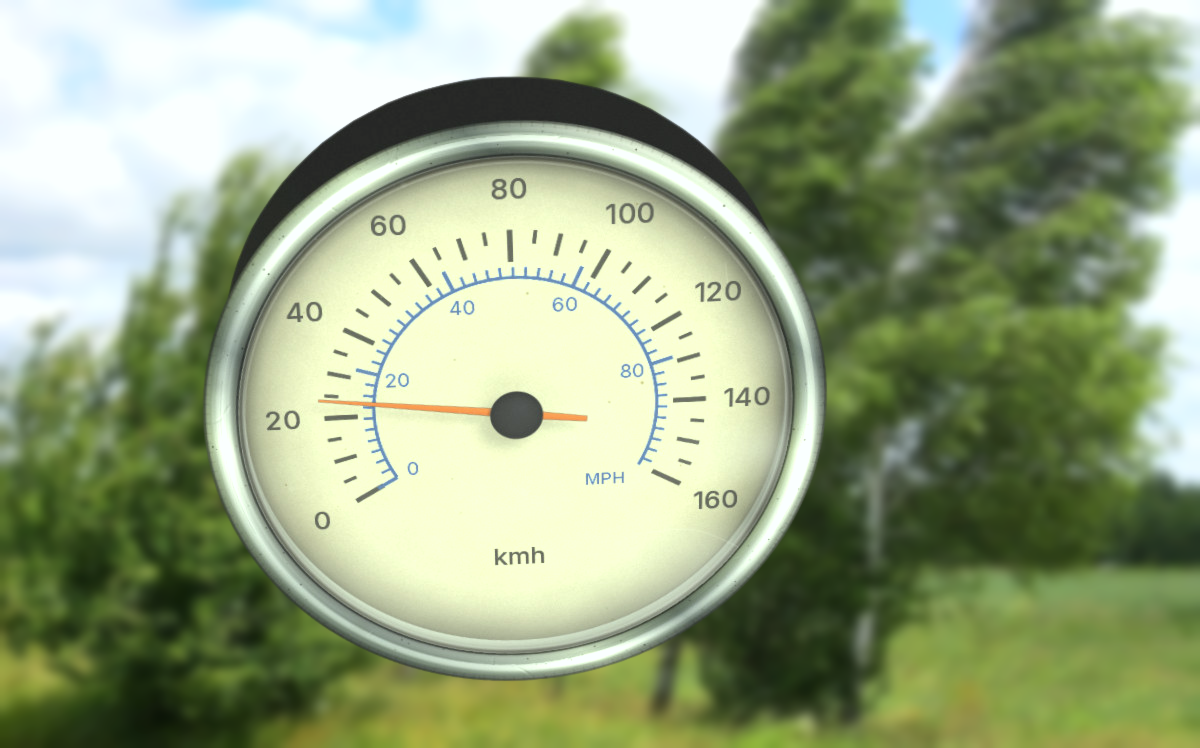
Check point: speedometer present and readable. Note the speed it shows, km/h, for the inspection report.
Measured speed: 25 km/h
